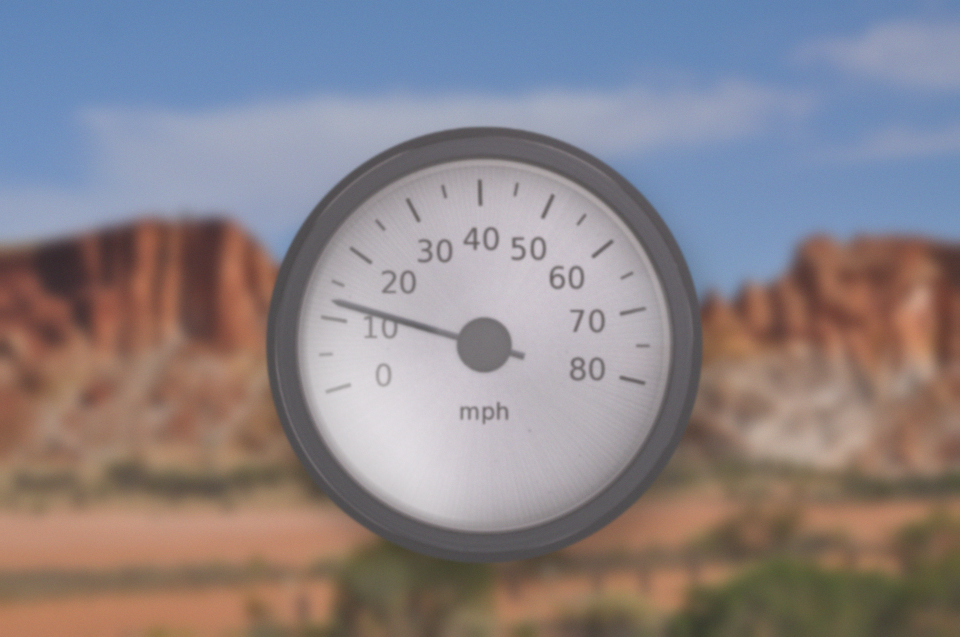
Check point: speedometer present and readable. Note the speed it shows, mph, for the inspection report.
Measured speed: 12.5 mph
